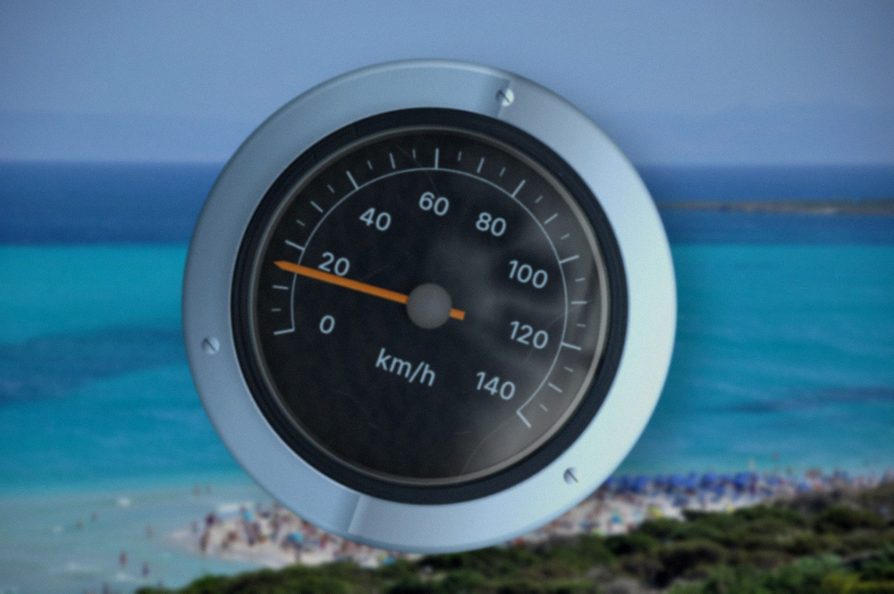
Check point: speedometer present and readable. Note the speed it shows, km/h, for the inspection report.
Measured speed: 15 km/h
